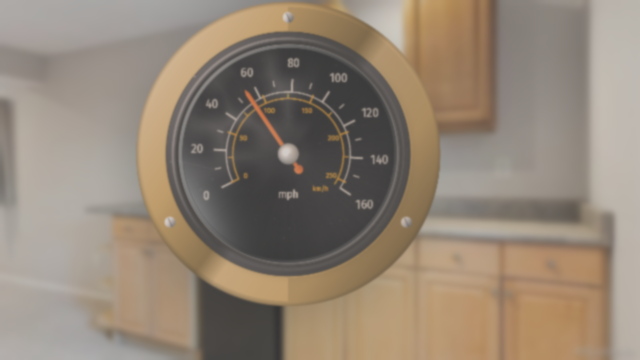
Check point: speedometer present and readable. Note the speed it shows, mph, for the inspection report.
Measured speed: 55 mph
